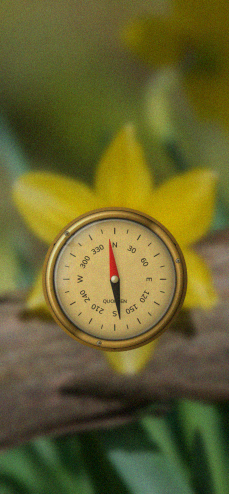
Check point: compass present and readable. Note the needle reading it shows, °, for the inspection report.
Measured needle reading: 352.5 °
